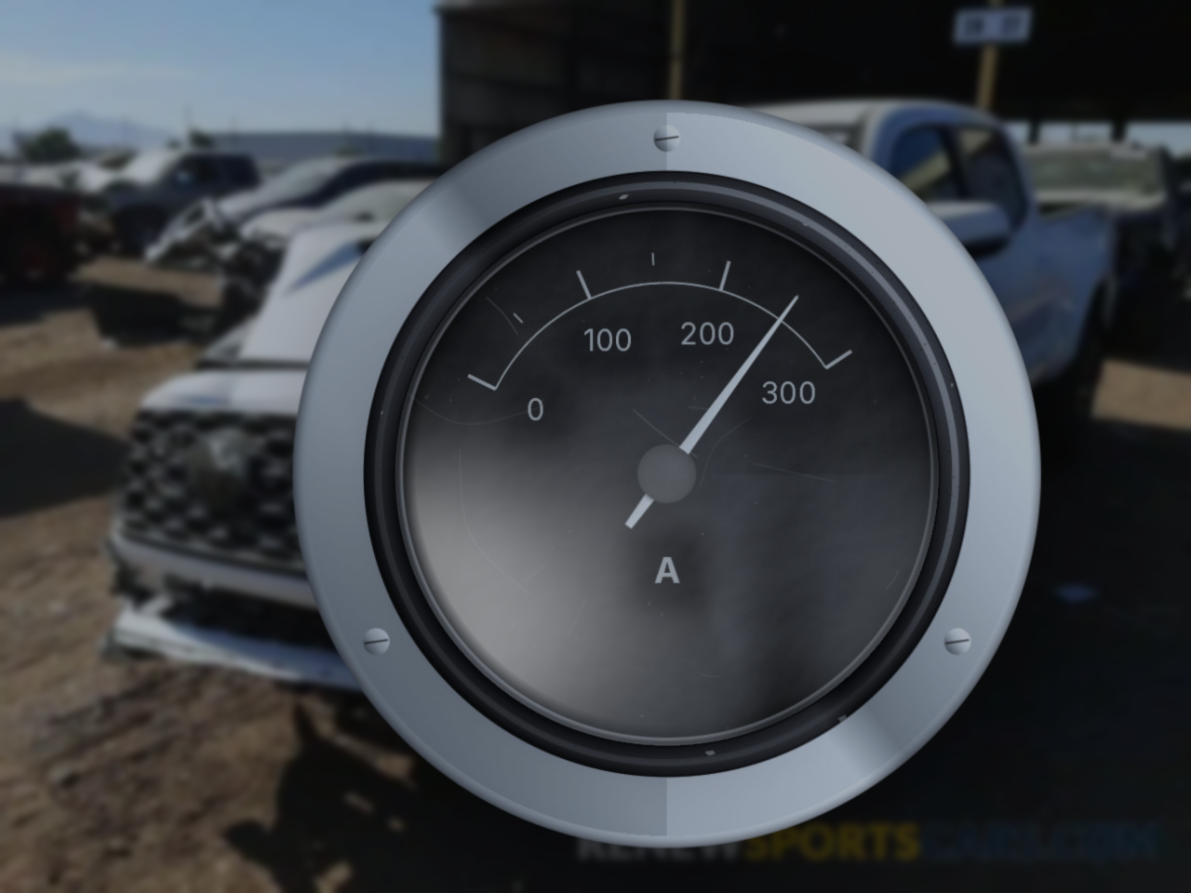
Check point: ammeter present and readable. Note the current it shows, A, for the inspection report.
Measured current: 250 A
